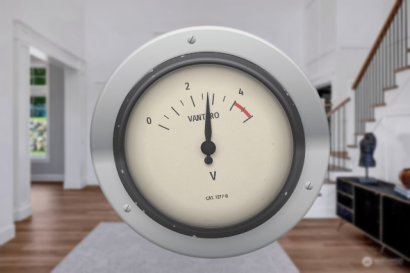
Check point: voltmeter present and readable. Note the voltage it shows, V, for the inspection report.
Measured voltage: 2.75 V
